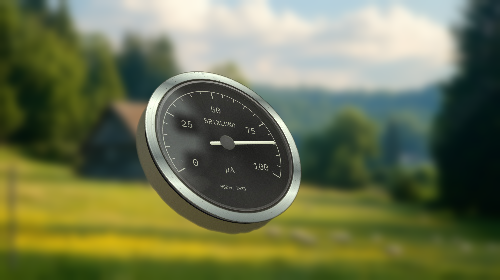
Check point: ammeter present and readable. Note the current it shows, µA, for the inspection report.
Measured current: 85 µA
